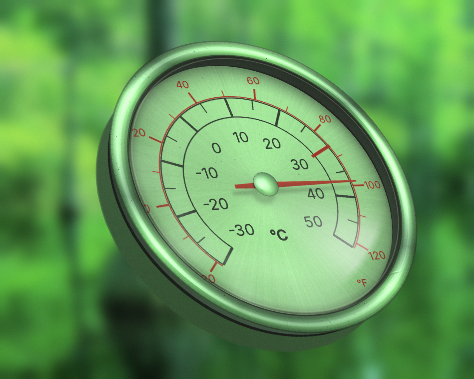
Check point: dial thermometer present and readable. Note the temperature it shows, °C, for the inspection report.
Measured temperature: 37.5 °C
